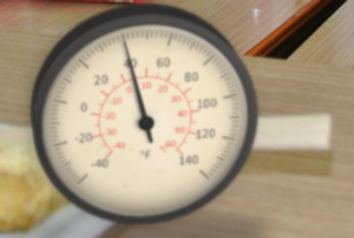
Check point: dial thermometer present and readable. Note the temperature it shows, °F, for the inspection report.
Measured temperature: 40 °F
